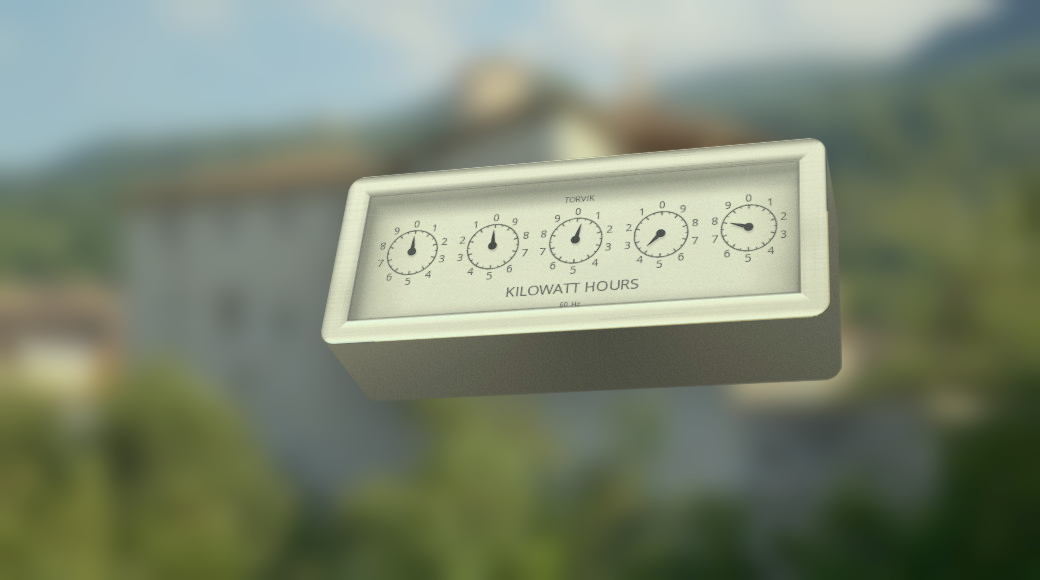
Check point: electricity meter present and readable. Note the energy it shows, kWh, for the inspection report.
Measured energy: 38 kWh
